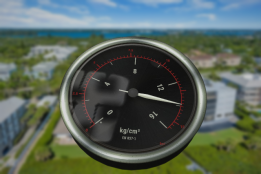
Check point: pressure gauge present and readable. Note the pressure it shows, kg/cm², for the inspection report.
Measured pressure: 14 kg/cm²
